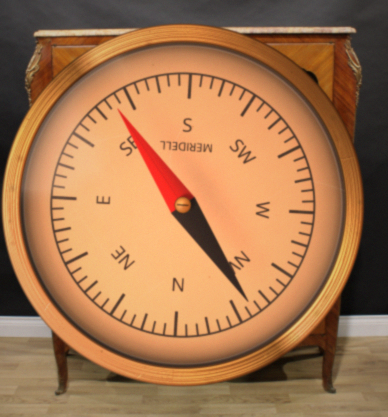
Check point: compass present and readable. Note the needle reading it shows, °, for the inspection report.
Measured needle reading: 142.5 °
